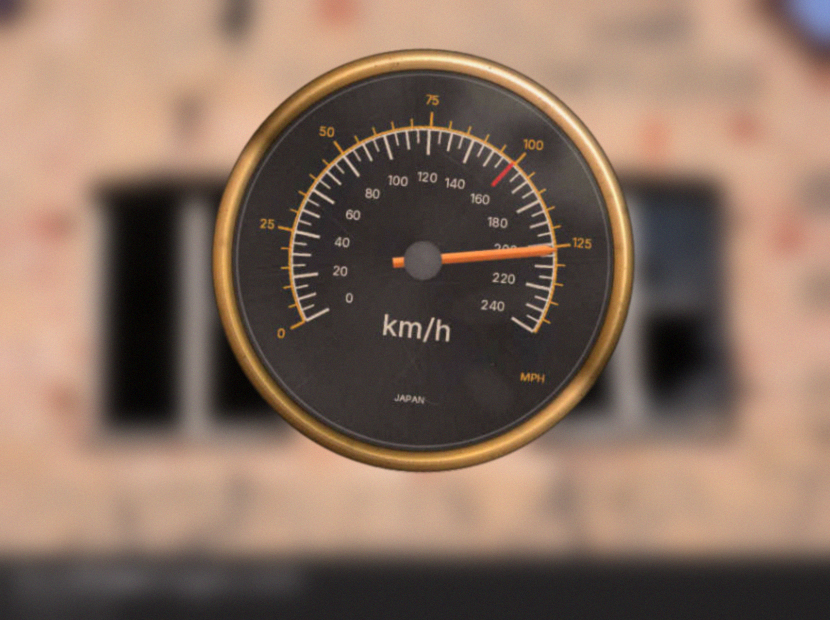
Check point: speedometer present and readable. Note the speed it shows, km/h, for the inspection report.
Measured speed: 202.5 km/h
